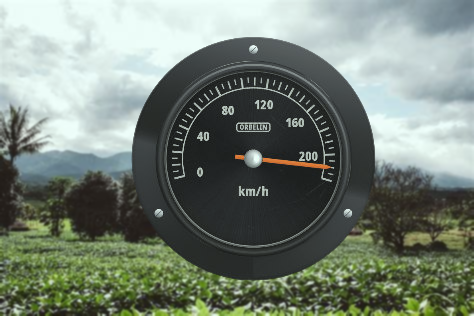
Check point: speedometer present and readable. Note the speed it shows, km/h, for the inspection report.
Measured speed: 210 km/h
